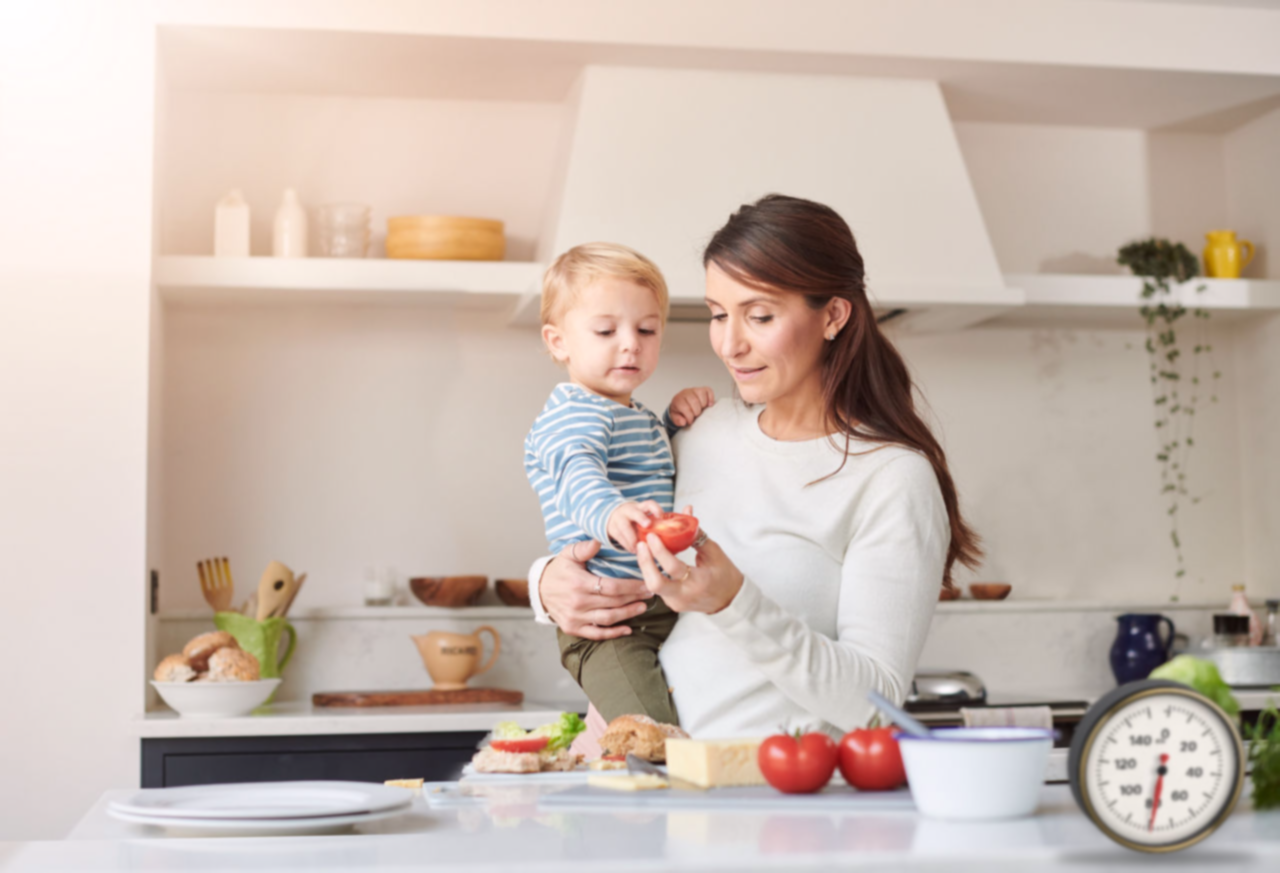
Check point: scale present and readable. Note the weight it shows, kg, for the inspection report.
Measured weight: 80 kg
